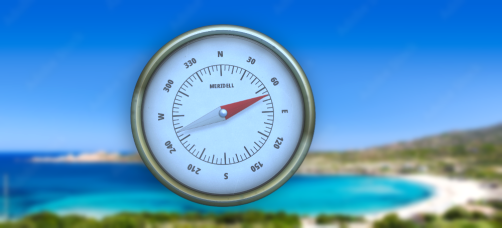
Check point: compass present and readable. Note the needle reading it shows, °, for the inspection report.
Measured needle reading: 70 °
